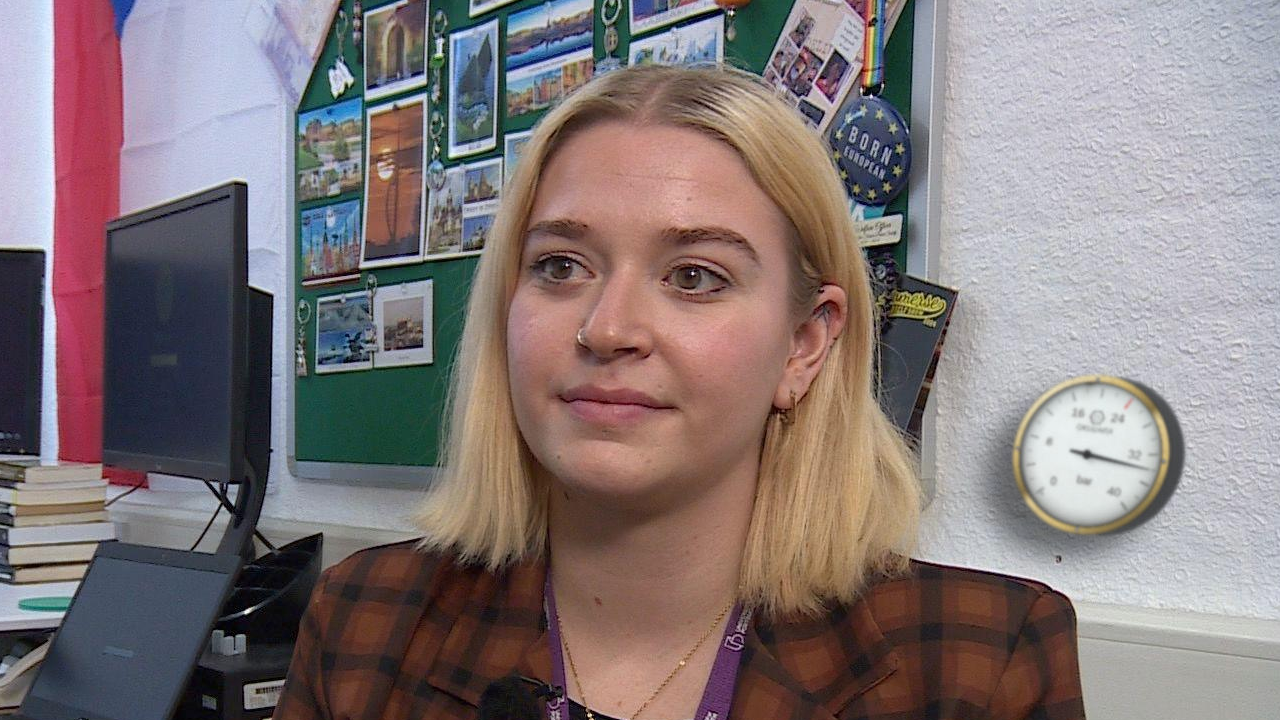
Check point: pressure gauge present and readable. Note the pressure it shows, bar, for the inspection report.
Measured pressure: 34 bar
